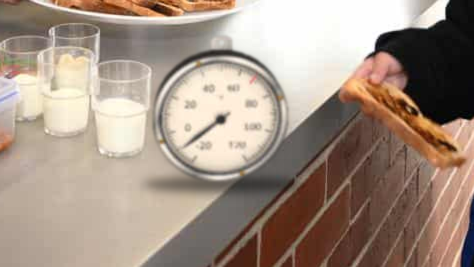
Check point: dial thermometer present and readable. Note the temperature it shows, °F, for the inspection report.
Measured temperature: -10 °F
